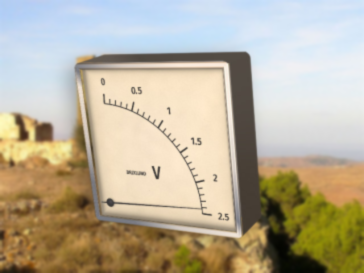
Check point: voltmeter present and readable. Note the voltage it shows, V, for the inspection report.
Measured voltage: 2.4 V
